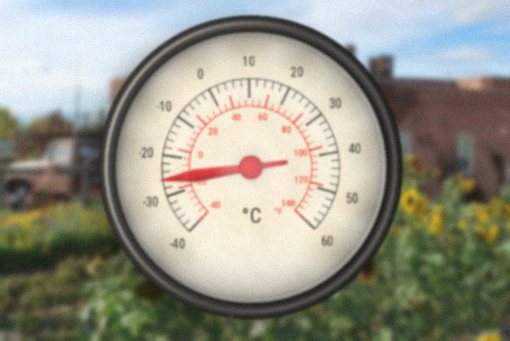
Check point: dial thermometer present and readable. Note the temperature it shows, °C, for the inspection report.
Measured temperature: -26 °C
